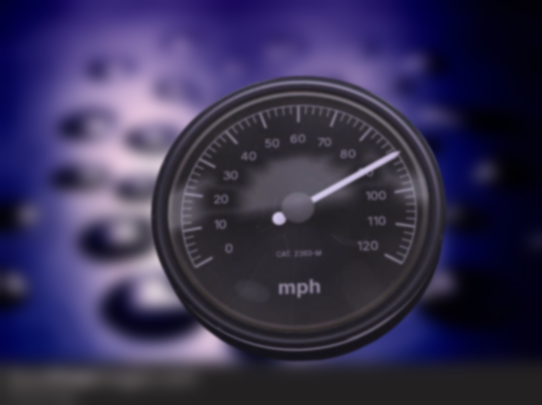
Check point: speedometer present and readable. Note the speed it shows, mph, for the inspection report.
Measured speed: 90 mph
